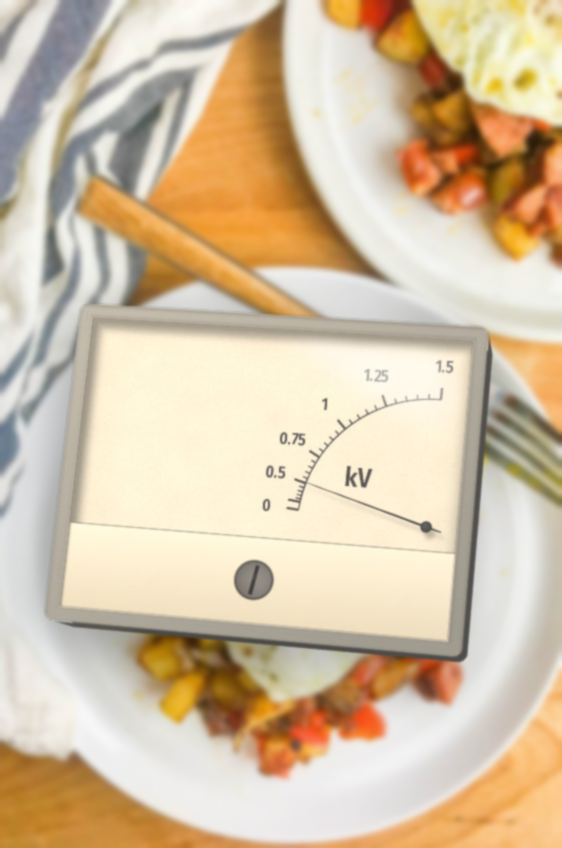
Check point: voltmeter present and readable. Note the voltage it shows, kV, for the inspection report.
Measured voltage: 0.5 kV
